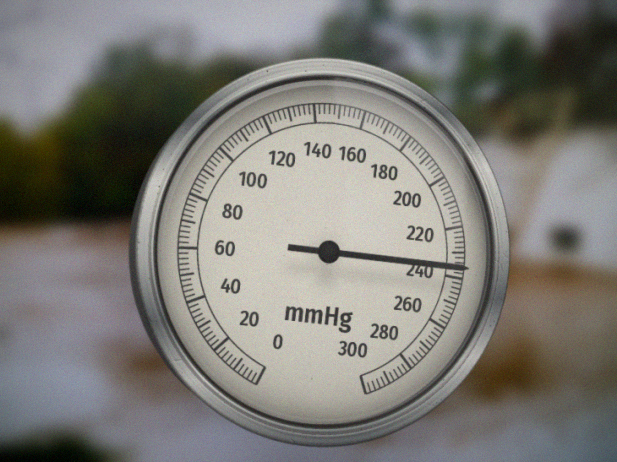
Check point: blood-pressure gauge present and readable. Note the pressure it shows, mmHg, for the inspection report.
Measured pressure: 236 mmHg
